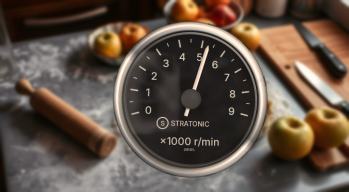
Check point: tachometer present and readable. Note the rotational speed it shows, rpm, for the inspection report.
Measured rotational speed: 5250 rpm
